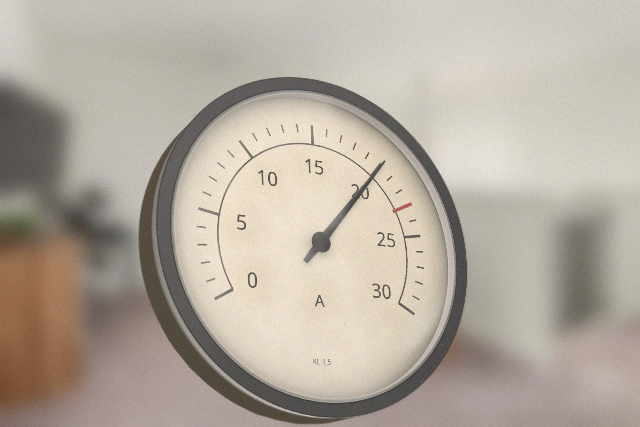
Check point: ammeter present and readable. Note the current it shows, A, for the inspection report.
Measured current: 20 A
